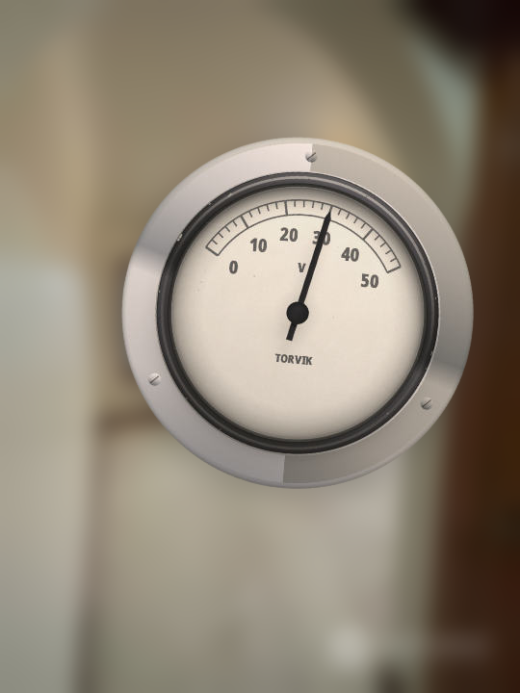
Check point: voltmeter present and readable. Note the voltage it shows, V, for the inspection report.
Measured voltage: 30 V
